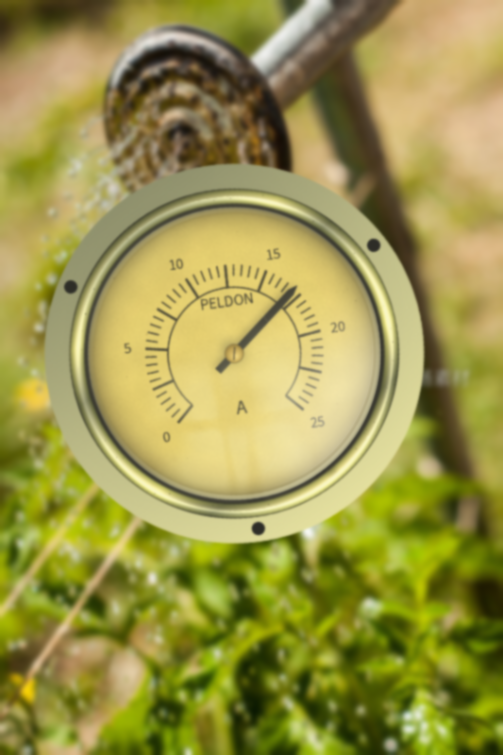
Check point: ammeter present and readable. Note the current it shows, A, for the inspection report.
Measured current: 17 A
